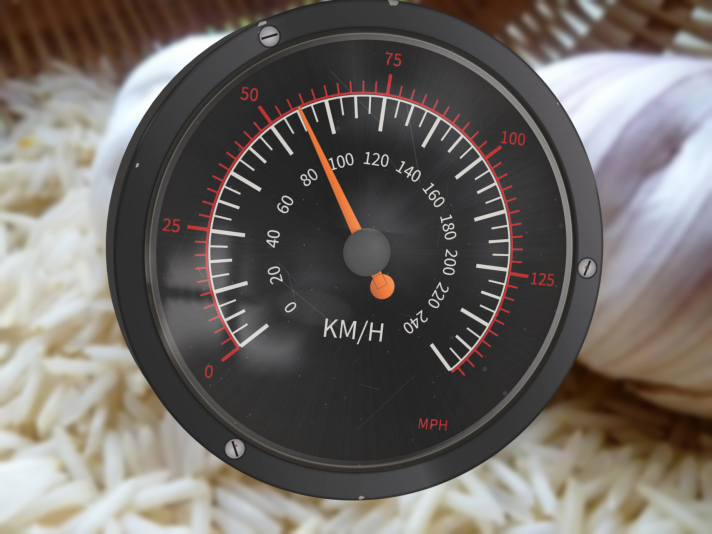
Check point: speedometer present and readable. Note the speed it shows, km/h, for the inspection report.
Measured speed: 90 km/h
